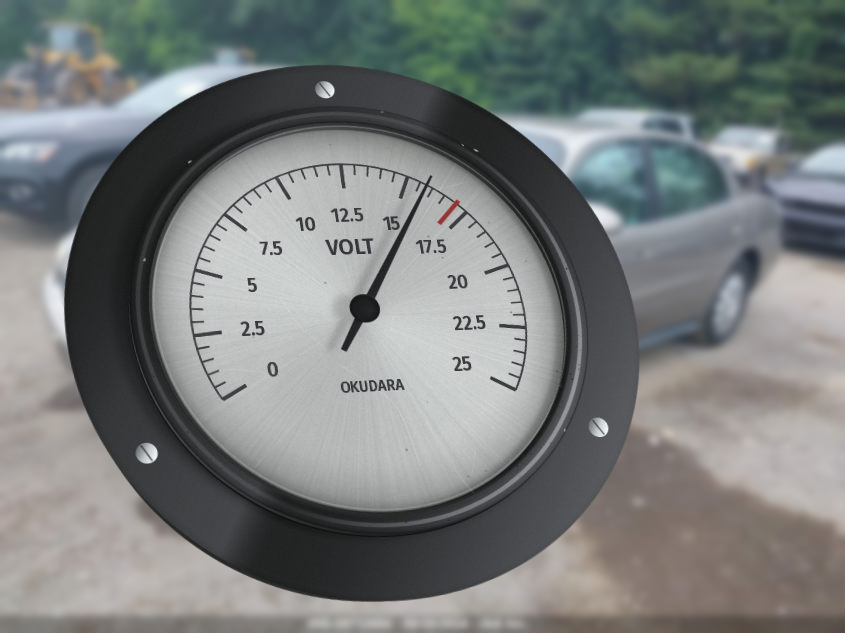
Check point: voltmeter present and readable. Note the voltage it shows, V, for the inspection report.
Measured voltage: 15.75 V
